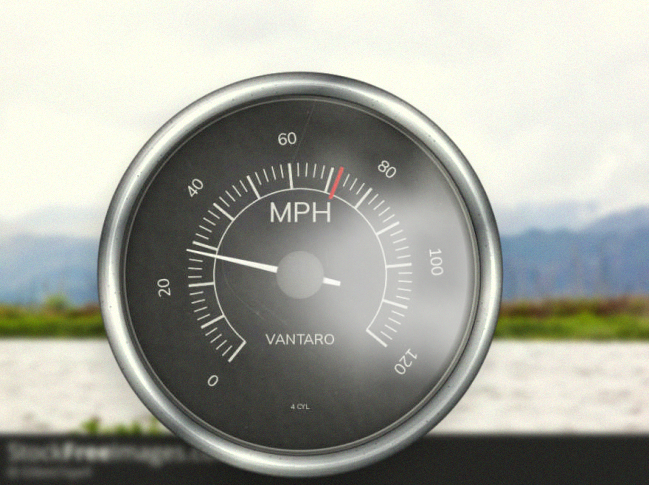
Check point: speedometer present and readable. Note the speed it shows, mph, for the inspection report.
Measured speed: 28 mph
